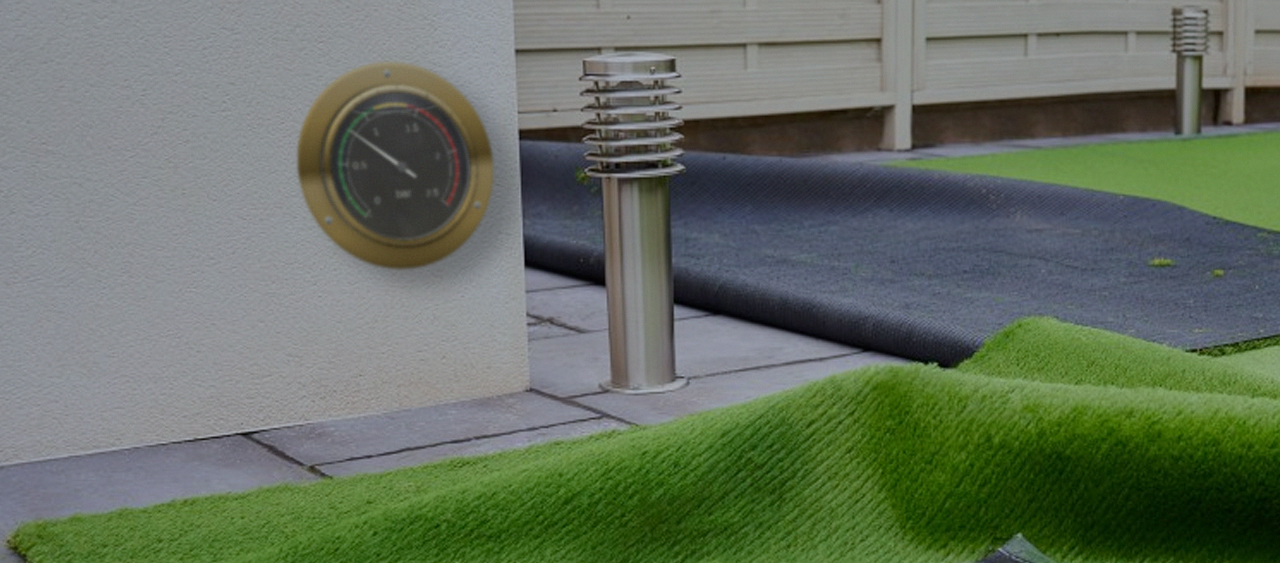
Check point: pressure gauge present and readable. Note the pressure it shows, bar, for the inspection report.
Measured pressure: 0.8 bar
